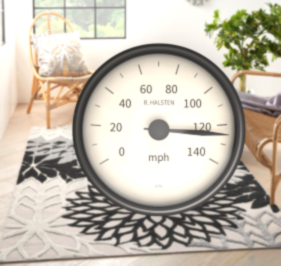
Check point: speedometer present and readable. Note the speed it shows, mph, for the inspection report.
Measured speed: 125 mph
